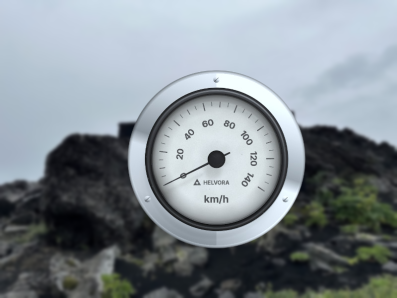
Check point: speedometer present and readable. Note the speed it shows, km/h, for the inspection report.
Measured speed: 0 km/h
